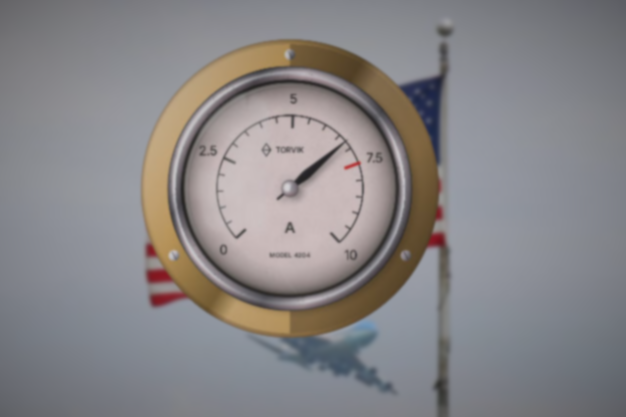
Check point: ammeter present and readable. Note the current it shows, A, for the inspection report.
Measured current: 6.75 A
